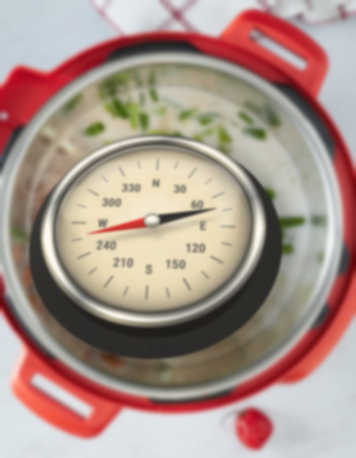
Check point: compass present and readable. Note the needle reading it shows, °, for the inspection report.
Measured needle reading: 255 °
